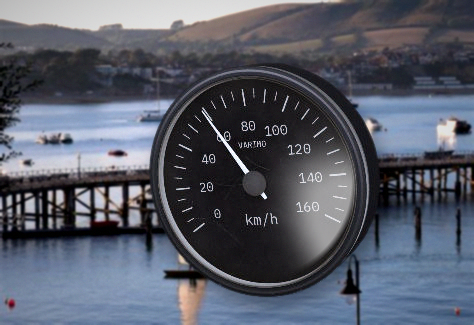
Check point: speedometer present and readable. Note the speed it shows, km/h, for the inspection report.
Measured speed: 60 km/h
